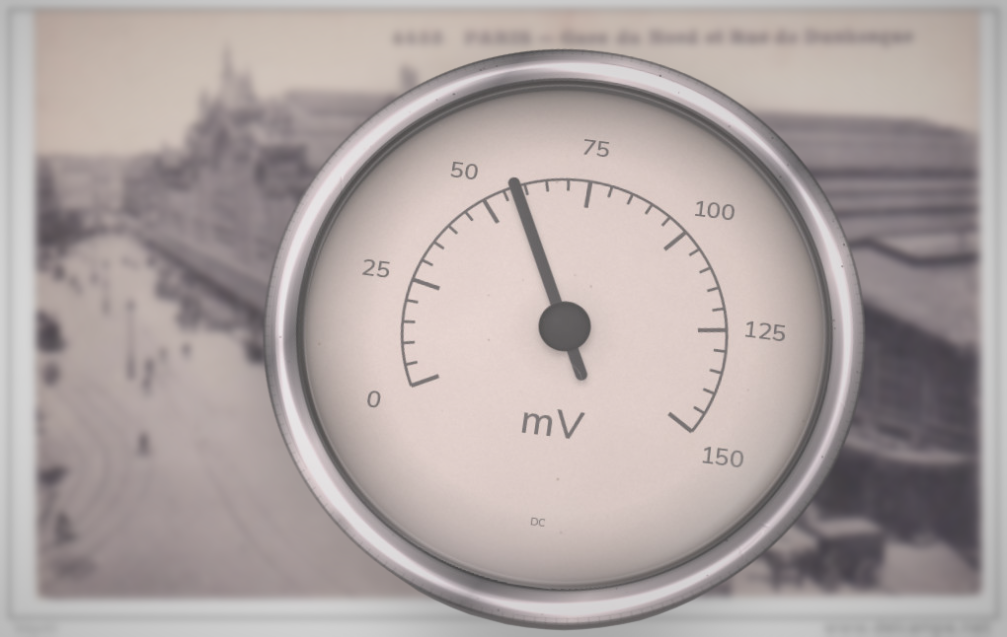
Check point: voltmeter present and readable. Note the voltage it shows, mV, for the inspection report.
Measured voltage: 57.5 mV
